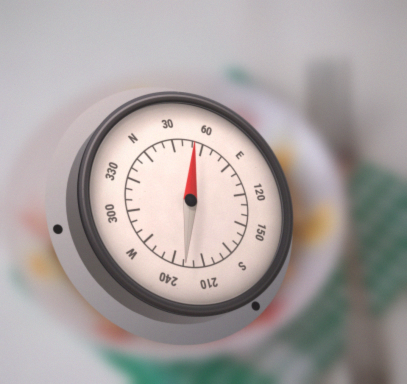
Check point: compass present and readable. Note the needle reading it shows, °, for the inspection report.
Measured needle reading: 50 °
